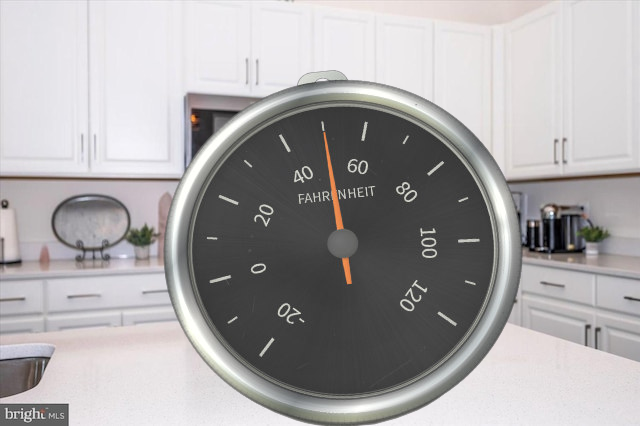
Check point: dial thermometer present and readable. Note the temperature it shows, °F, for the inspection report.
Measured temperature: 50 °F
